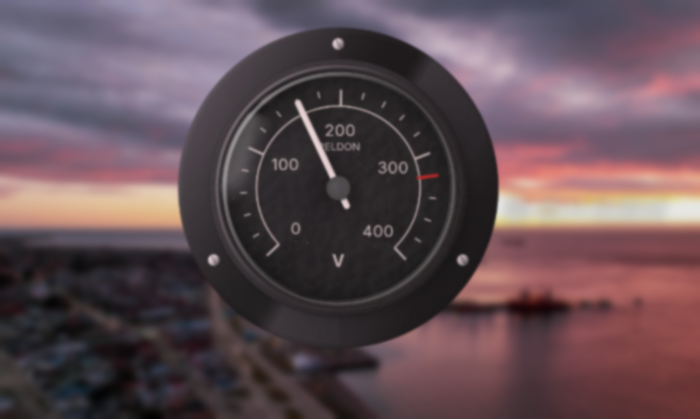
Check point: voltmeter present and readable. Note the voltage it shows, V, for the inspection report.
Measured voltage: 160 V
